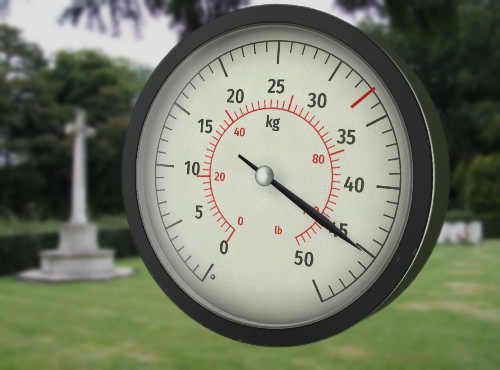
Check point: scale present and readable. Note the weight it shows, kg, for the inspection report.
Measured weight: 45 kg
